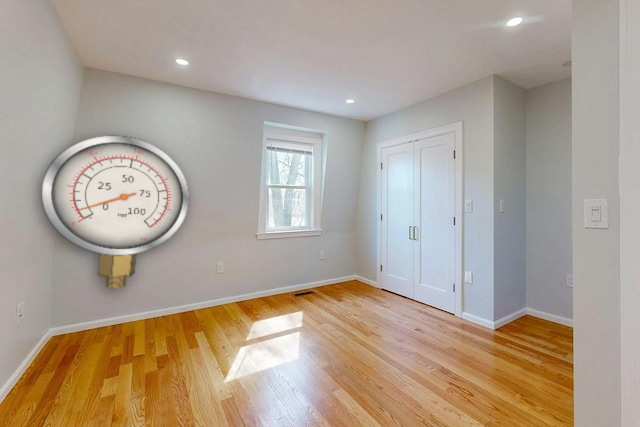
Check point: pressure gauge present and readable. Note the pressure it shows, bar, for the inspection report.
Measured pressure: 5 bar
